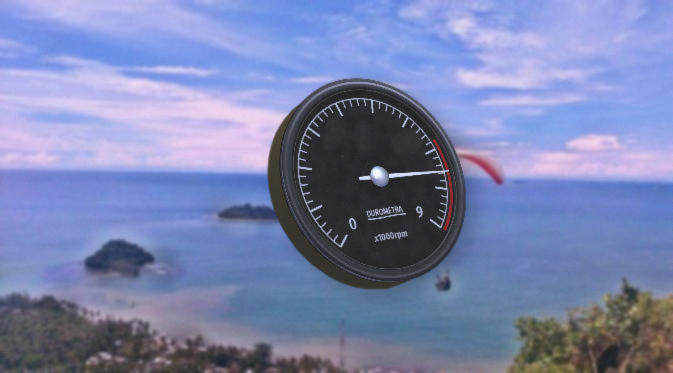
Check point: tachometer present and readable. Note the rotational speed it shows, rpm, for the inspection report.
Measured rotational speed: 7600 rpm
